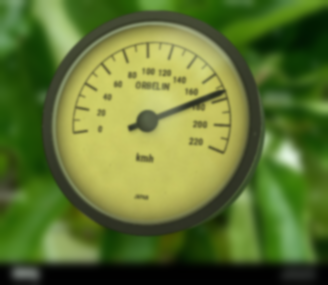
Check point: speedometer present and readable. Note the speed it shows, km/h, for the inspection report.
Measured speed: 175 km/h
